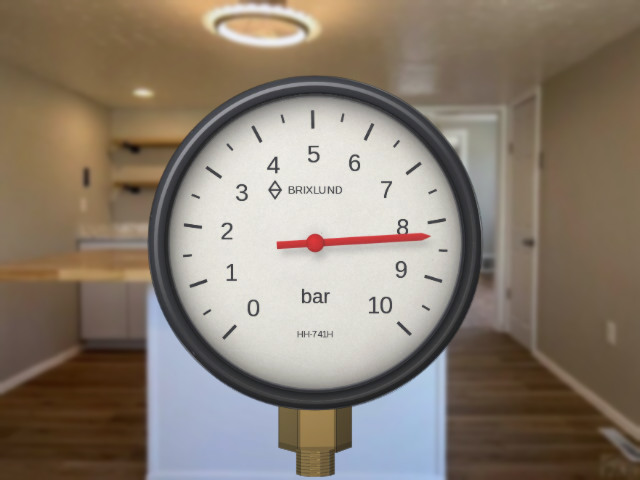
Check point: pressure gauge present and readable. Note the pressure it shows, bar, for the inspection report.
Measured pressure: 8.25 bar
